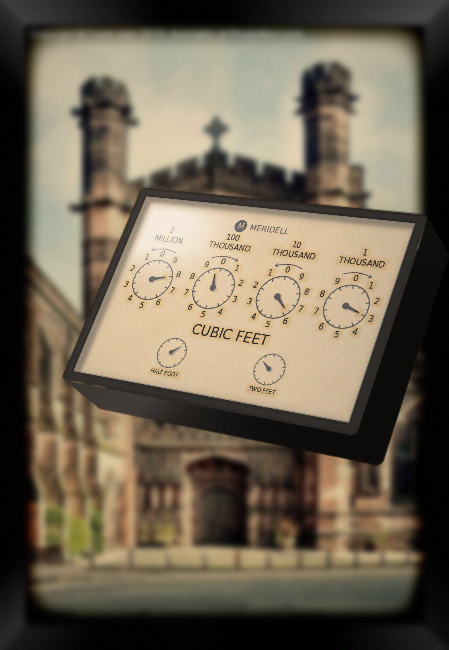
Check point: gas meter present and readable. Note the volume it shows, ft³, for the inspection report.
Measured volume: 796300 ft³
